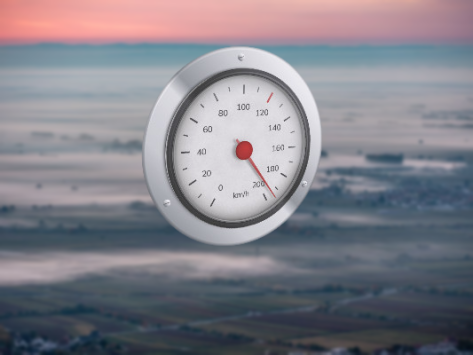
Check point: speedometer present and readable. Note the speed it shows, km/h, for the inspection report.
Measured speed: 195 km/h
